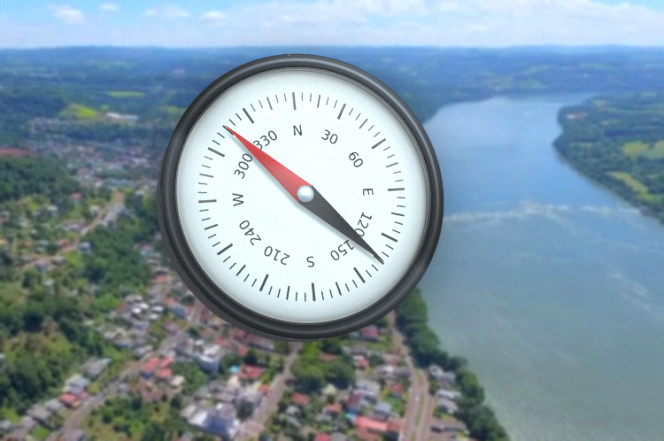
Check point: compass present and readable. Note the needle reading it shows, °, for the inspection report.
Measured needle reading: 315 °
